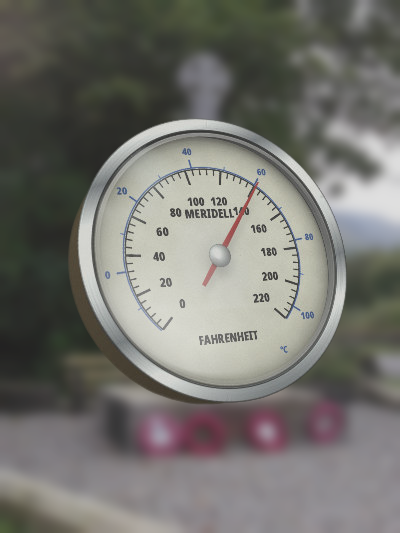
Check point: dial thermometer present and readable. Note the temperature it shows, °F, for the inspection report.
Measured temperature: 140 °F
